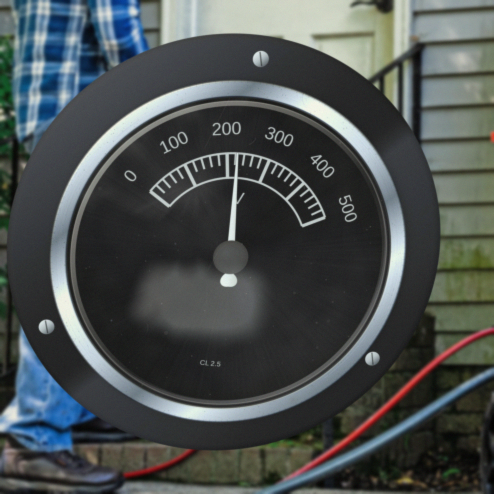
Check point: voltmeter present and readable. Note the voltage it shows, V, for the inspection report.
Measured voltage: 220 V
